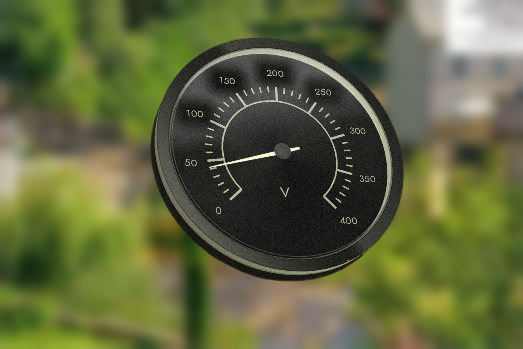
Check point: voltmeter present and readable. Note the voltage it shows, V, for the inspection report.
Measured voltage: 40 V
